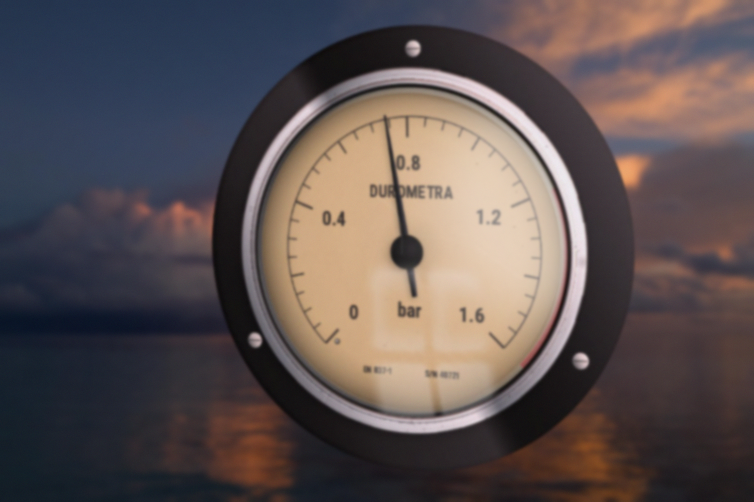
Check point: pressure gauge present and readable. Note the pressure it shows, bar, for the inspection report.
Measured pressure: 0.75 bar
